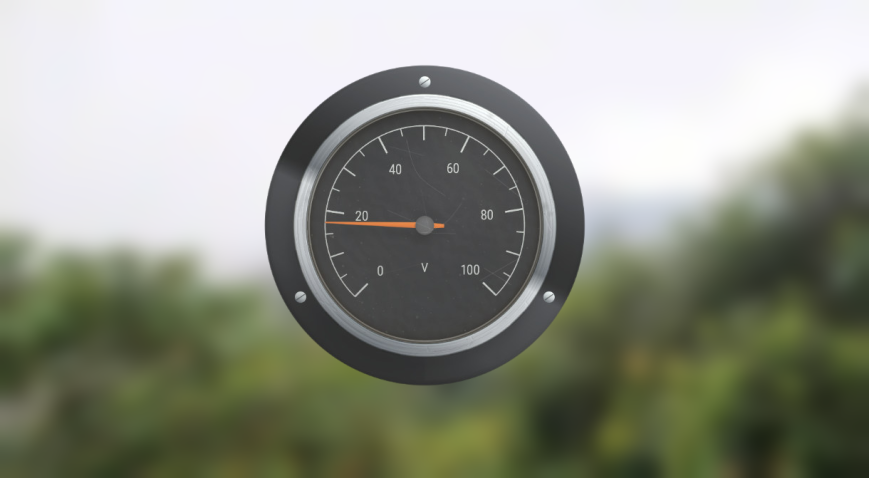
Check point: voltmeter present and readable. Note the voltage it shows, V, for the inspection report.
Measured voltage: 17.5 V
